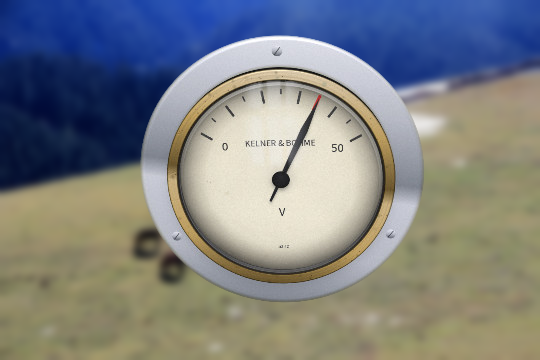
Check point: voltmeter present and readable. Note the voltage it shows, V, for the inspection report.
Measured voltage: 35 V
